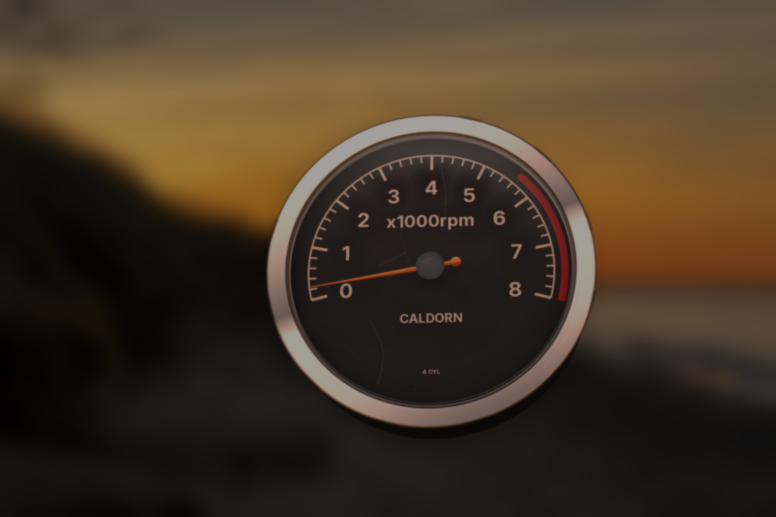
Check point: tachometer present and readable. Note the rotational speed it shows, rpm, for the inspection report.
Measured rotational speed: 200 rpm
